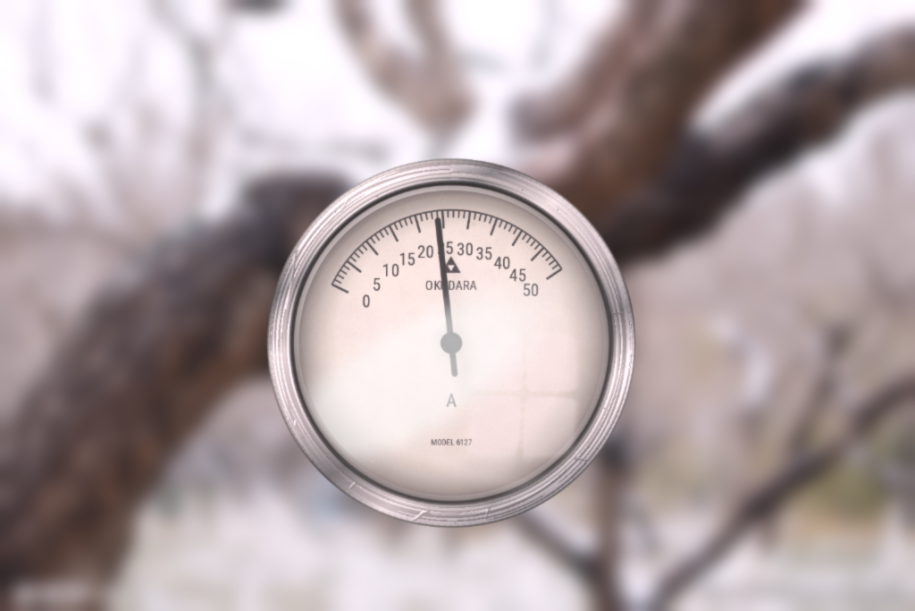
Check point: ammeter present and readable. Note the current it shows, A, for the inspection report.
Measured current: 24 A
